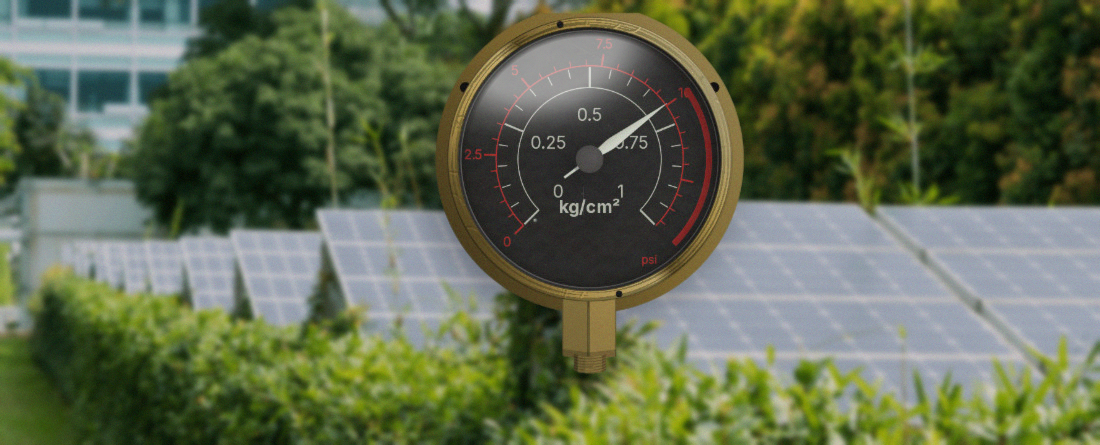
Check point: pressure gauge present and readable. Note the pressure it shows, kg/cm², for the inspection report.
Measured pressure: 0.7 kg/cm²
